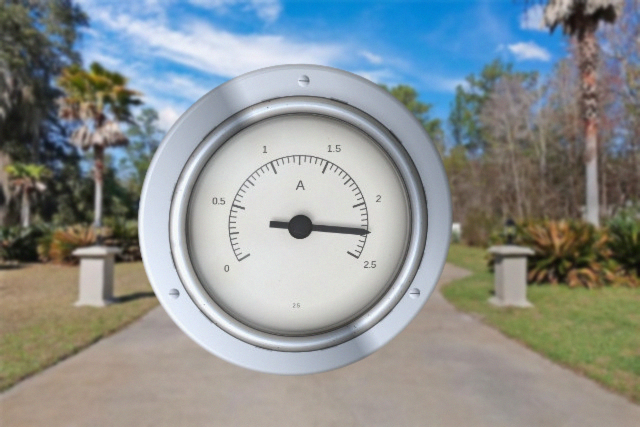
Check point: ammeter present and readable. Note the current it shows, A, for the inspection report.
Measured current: 2.25 A
